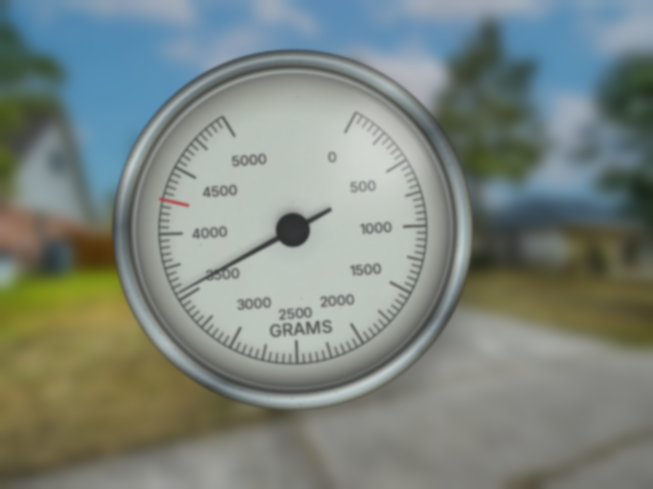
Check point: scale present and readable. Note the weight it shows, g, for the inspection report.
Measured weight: 3550 g
